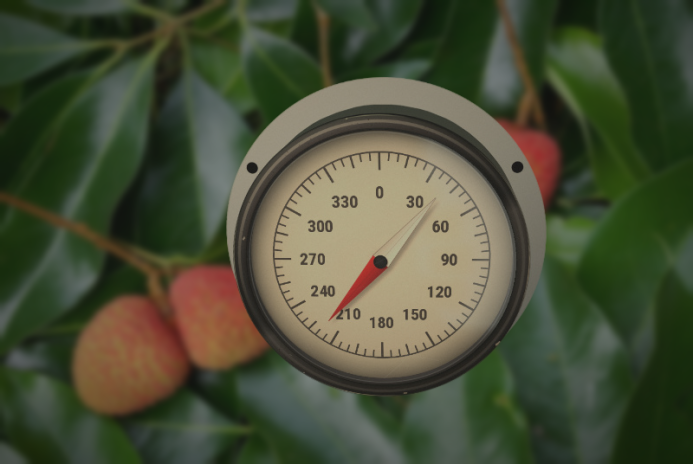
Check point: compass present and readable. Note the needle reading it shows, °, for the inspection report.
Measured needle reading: 220 °
